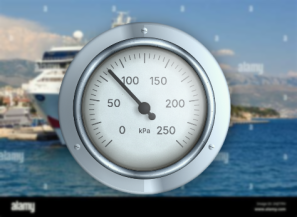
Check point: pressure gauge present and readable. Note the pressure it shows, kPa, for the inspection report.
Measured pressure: 85 kPa
